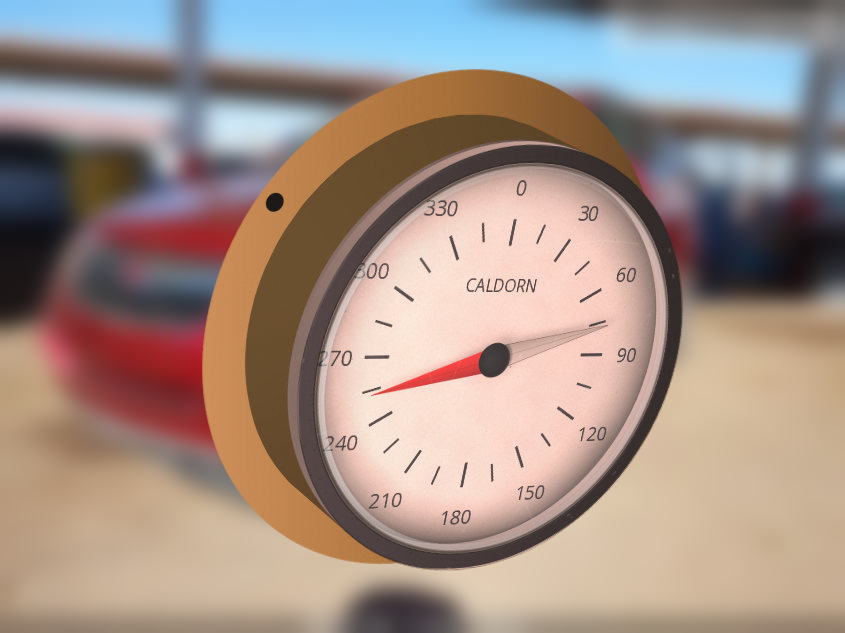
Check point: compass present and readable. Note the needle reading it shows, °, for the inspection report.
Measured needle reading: 255 °
